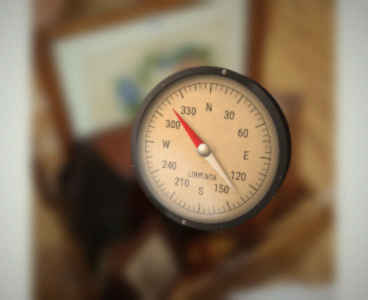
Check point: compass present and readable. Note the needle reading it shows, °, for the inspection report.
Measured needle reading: 315 °
